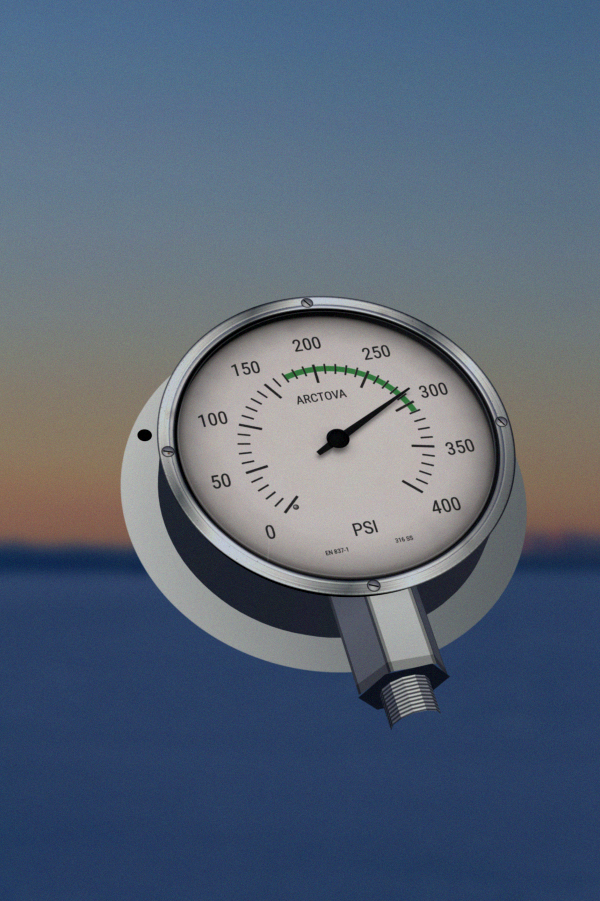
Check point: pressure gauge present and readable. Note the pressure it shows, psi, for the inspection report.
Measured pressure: 290 psi
